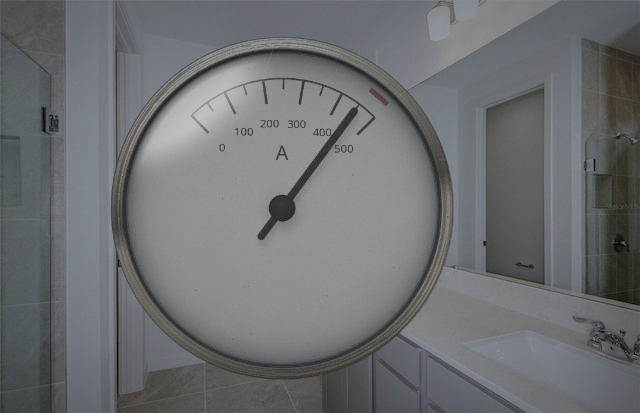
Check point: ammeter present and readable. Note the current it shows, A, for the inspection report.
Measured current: 450 A
